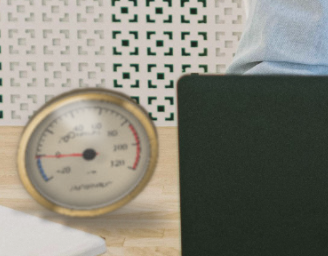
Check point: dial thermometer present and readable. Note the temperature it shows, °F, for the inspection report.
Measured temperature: 0 °F
